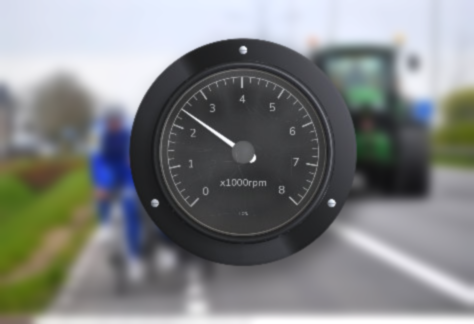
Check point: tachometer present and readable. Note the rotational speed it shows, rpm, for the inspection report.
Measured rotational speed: 2400 rpm
